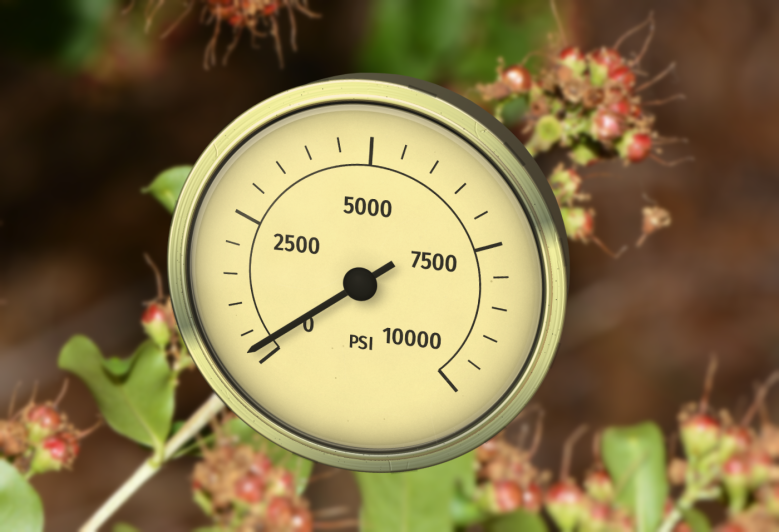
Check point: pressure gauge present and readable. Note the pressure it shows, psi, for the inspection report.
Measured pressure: 250 psi
